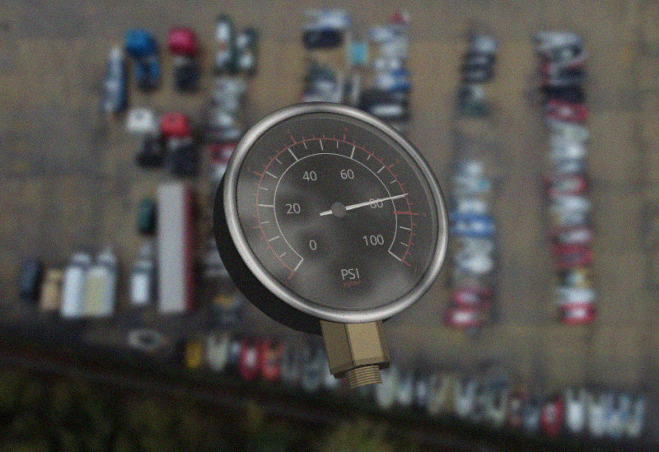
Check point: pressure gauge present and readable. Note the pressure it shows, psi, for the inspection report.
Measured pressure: 80 psi
